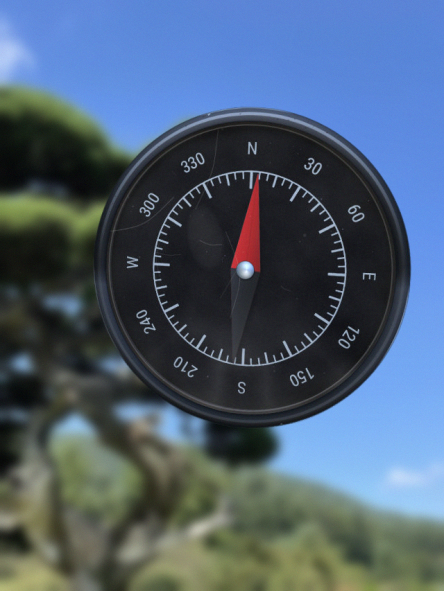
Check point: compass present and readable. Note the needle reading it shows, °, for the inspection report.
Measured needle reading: 5 °
